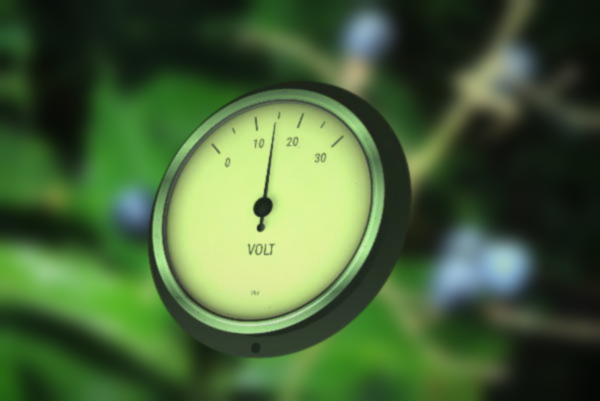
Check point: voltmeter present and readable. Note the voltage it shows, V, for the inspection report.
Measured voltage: 15 V
